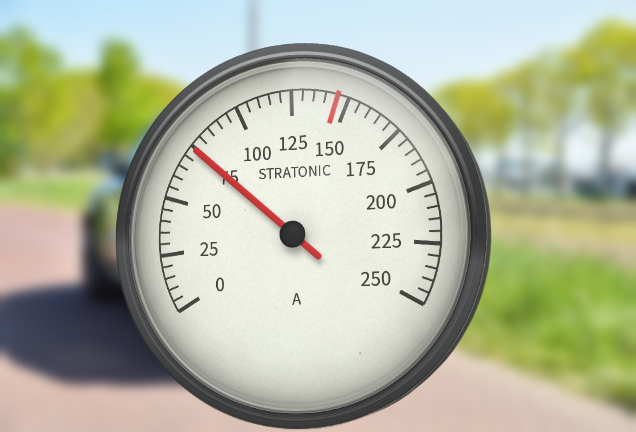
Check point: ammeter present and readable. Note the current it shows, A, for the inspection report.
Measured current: 75 A
